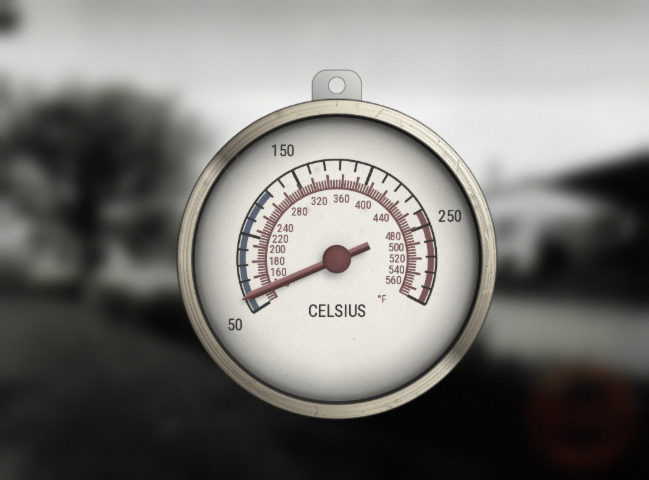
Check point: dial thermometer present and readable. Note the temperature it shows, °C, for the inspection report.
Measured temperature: 60 °C
